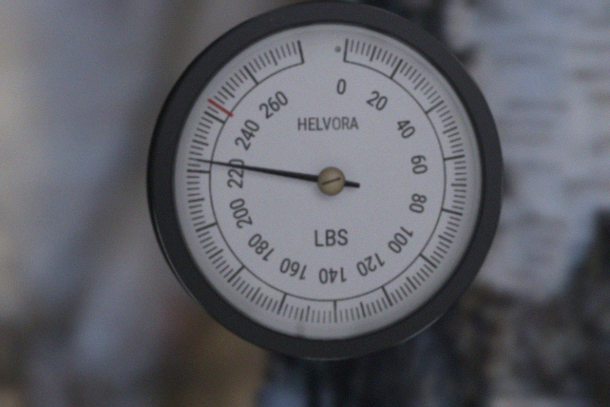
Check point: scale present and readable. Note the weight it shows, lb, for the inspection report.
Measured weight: 224 lb
